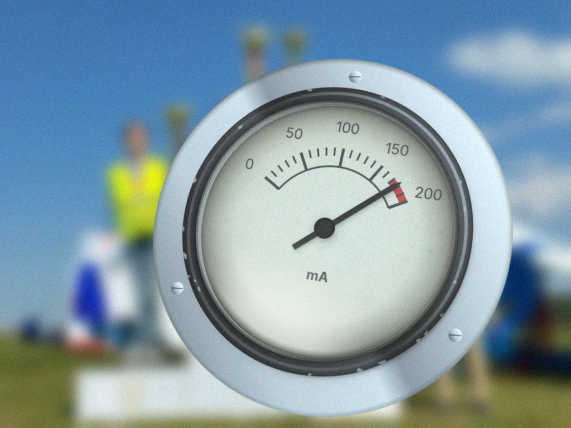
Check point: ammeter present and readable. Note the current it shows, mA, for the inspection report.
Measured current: 180 mA
